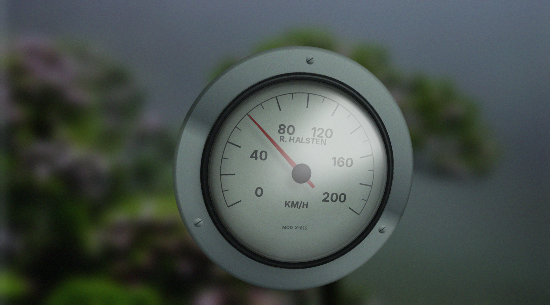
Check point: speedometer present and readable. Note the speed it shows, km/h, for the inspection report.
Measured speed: 60 km/h
